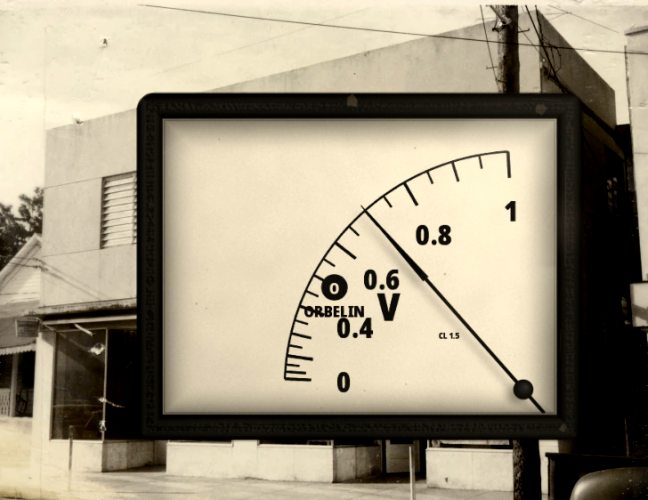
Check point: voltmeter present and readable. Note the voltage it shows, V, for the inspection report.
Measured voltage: 0.7 V
